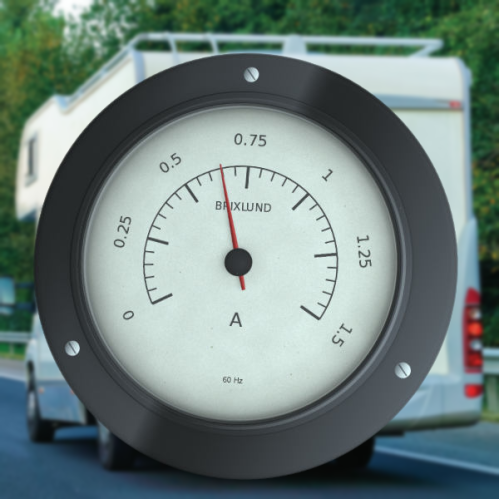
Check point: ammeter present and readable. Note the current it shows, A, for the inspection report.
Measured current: 0.65 A
